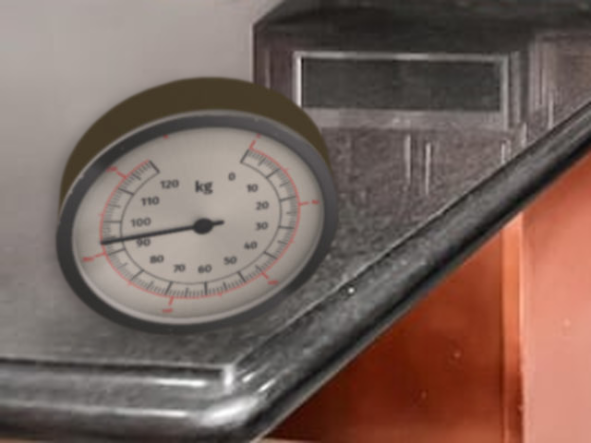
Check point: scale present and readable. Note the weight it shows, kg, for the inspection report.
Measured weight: 95 kg
